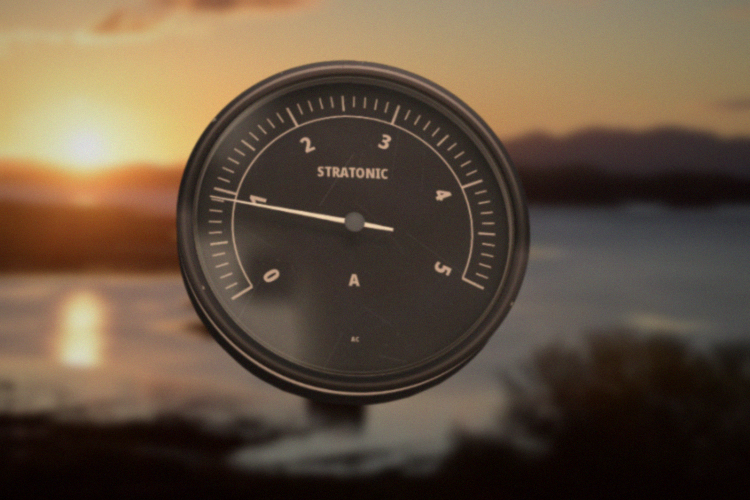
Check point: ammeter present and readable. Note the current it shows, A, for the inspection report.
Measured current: 0.9 A
